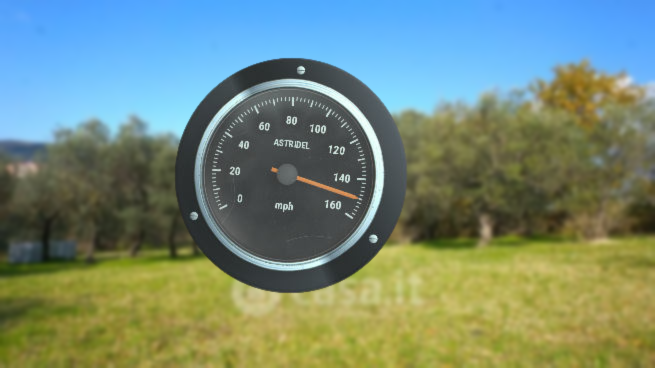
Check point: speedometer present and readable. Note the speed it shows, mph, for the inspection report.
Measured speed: 150 mph
